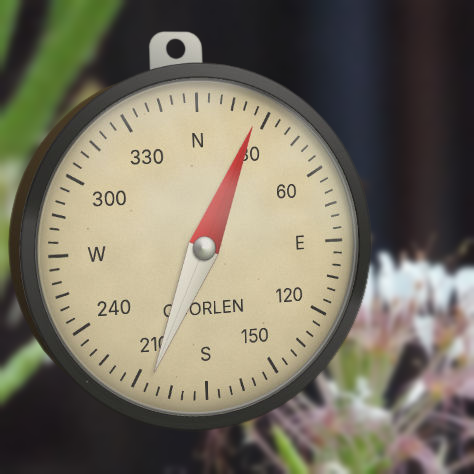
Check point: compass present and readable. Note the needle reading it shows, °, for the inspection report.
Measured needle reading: 25 °
